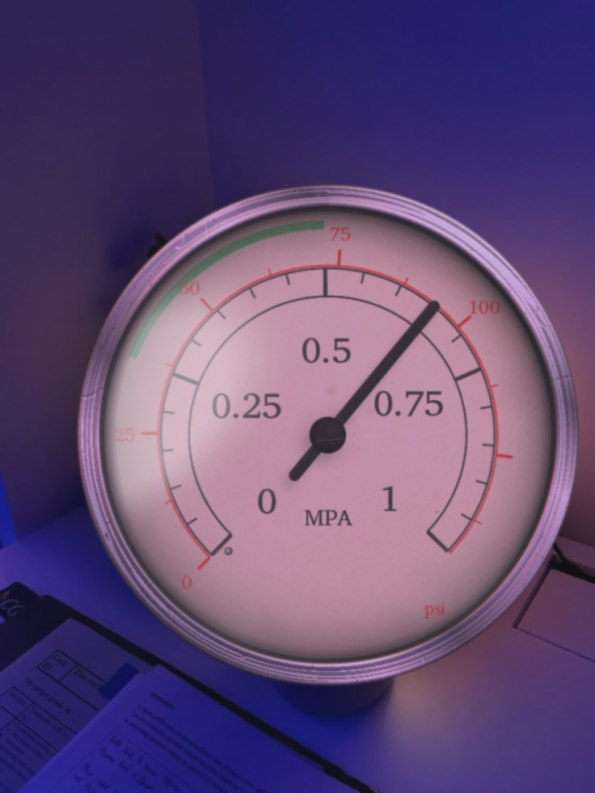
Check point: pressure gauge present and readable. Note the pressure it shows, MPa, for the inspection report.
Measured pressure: 0.65 MPa
